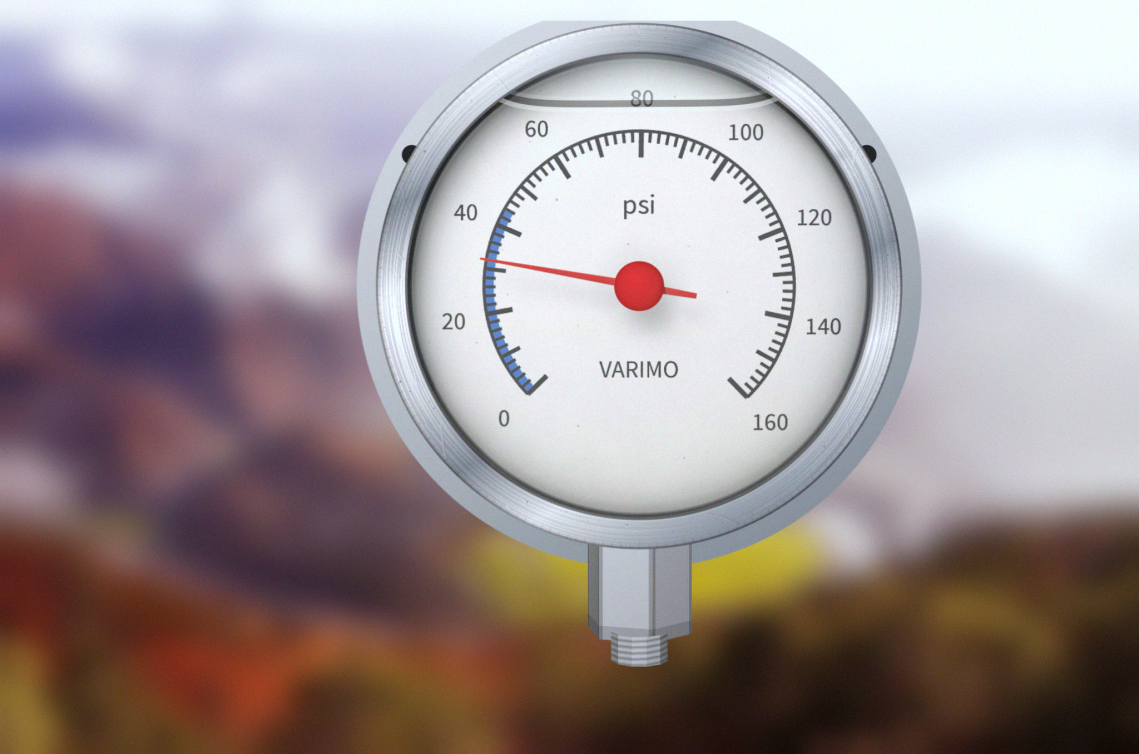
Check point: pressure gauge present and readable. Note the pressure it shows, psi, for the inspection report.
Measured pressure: 32 psi
